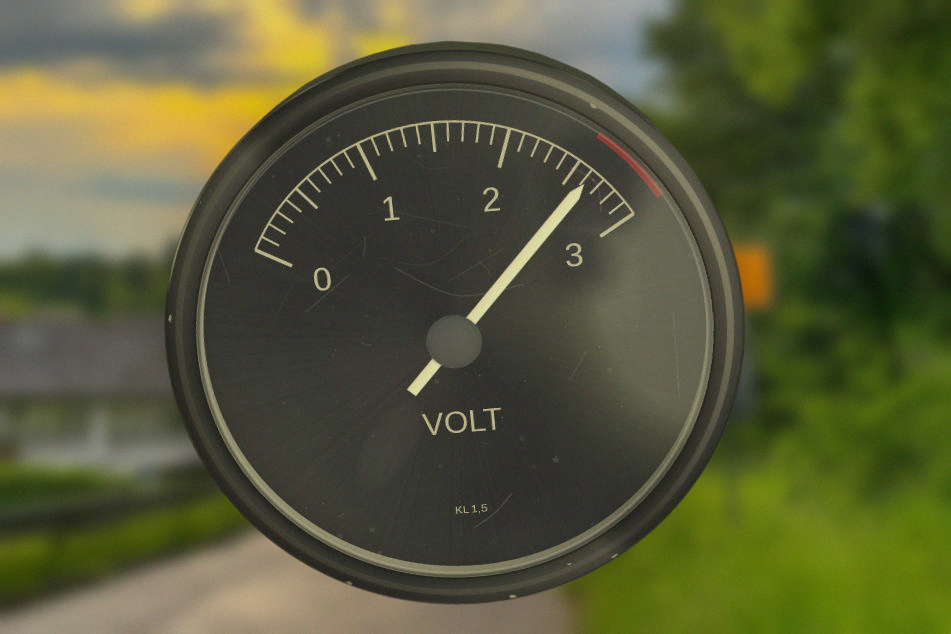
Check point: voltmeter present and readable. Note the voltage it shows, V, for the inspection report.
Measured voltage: 2.6 V
